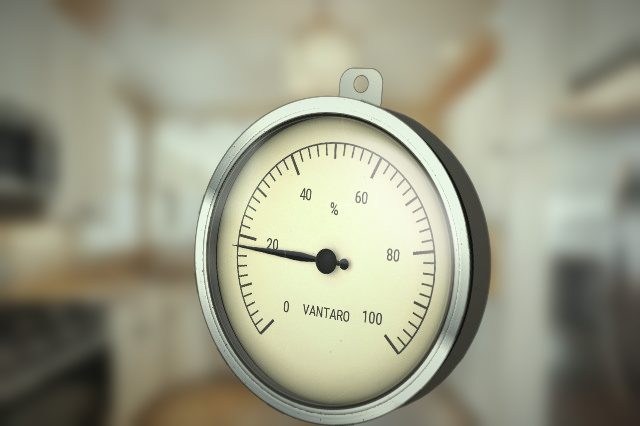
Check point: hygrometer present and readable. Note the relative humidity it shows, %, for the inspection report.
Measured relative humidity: 18 %
